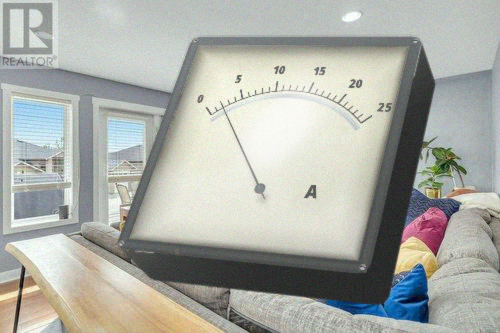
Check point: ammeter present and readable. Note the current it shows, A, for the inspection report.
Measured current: 2 A
